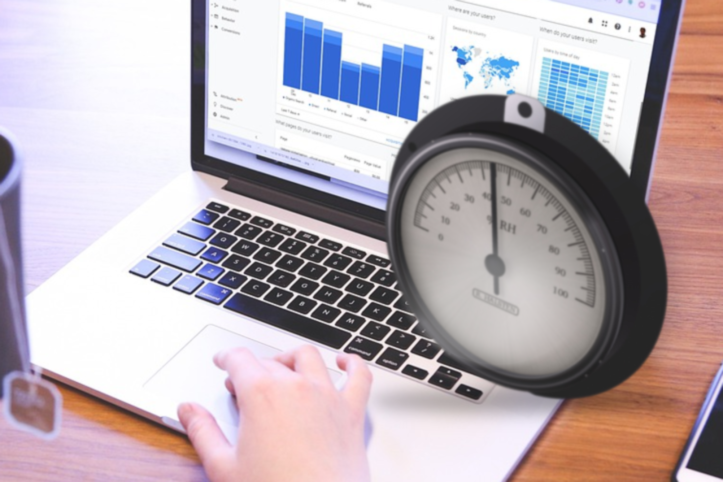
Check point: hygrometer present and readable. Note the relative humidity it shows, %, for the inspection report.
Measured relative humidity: 45 %
